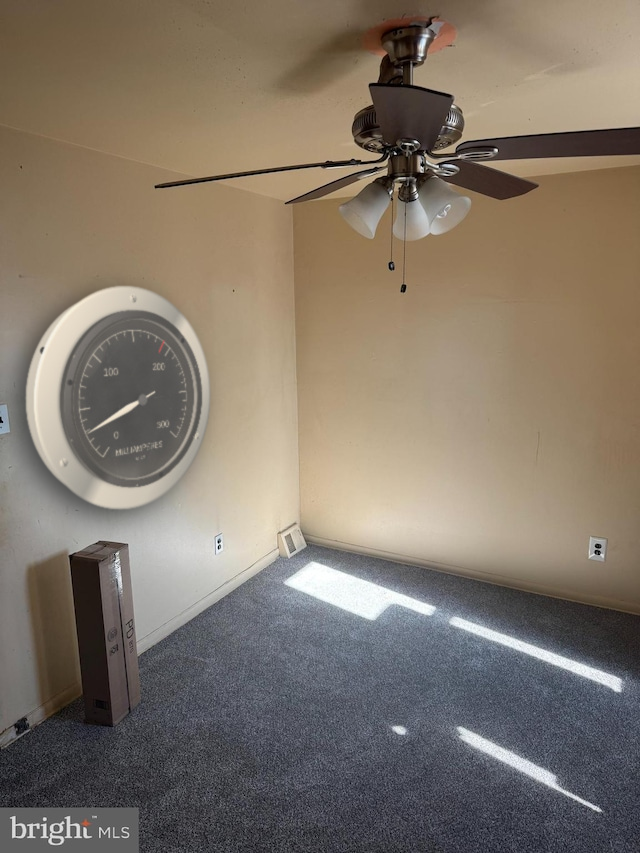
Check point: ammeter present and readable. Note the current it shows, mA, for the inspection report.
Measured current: 30 mA
